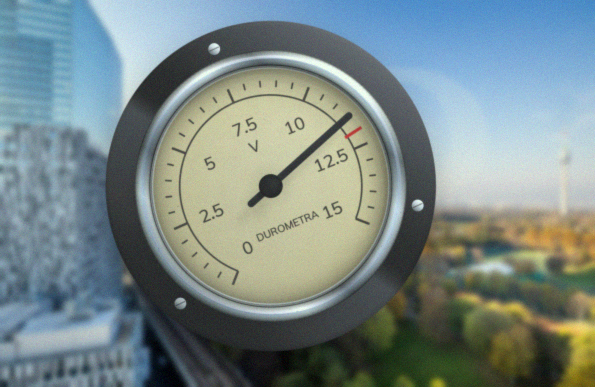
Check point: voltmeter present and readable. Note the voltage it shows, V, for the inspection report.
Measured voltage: 11.5 V
